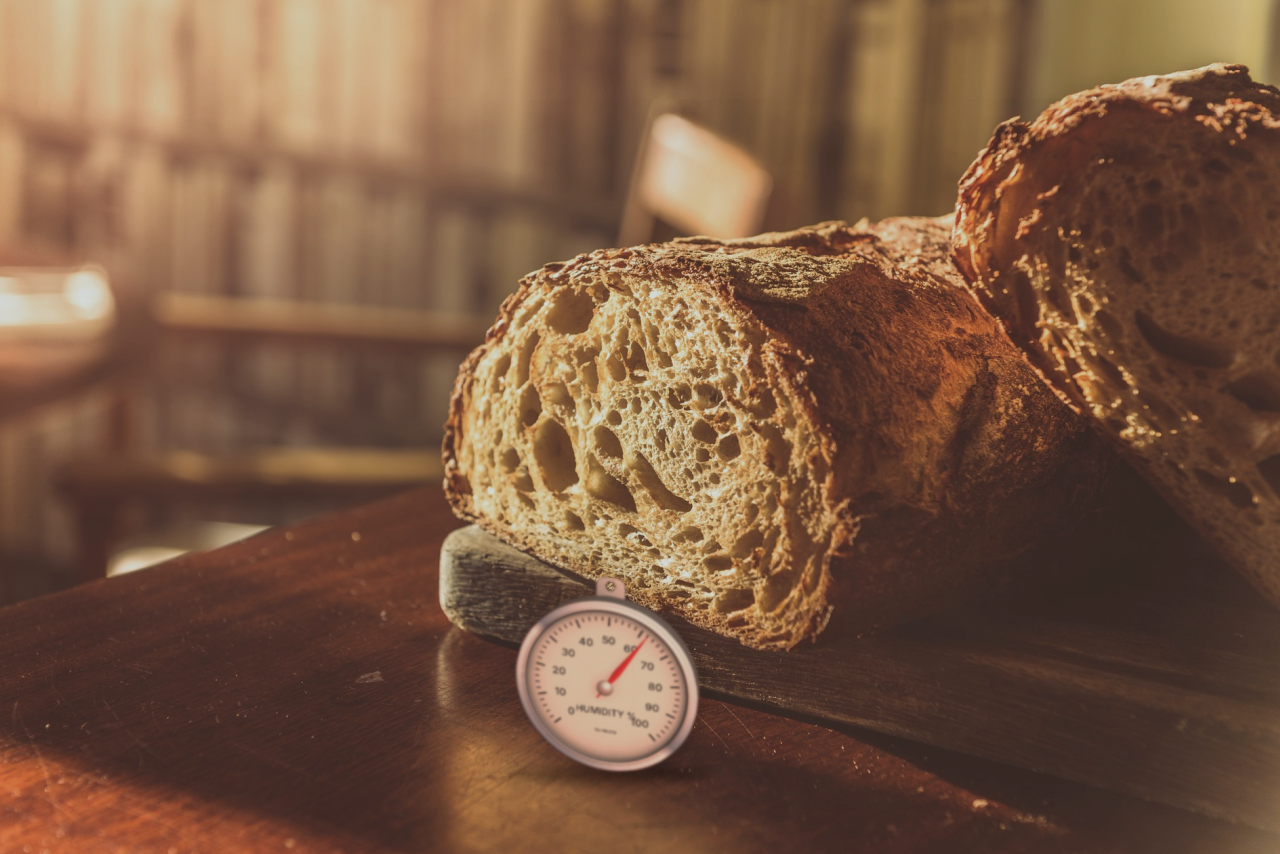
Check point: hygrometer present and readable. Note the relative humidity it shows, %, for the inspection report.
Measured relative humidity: 62 %
